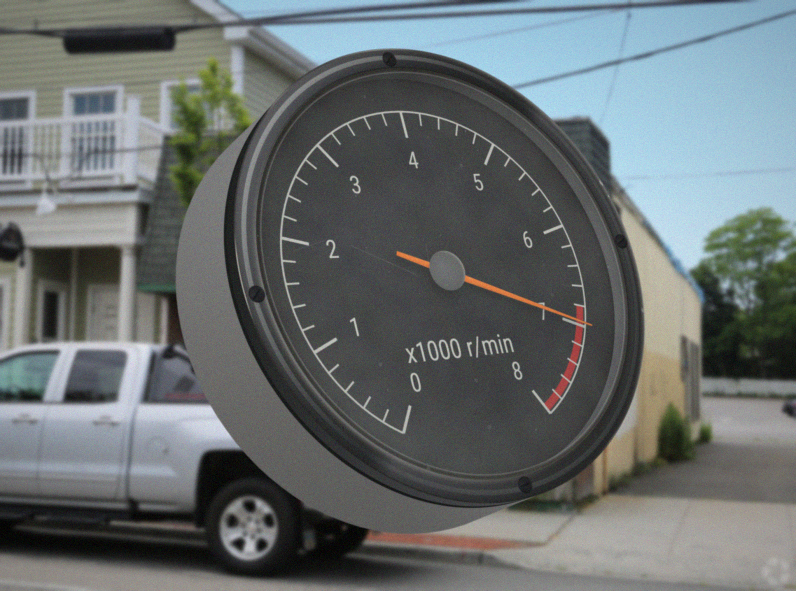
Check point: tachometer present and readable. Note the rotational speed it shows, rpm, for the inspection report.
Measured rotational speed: 7000 rpm
